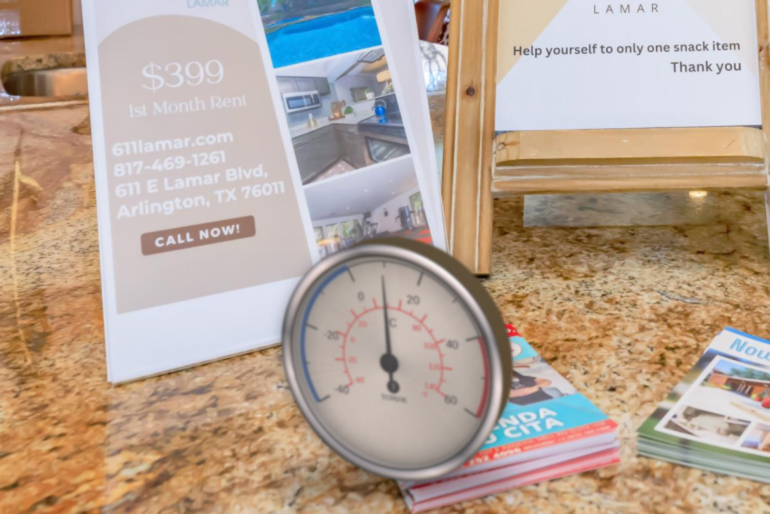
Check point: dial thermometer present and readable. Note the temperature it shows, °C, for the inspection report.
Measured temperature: 10 °C
